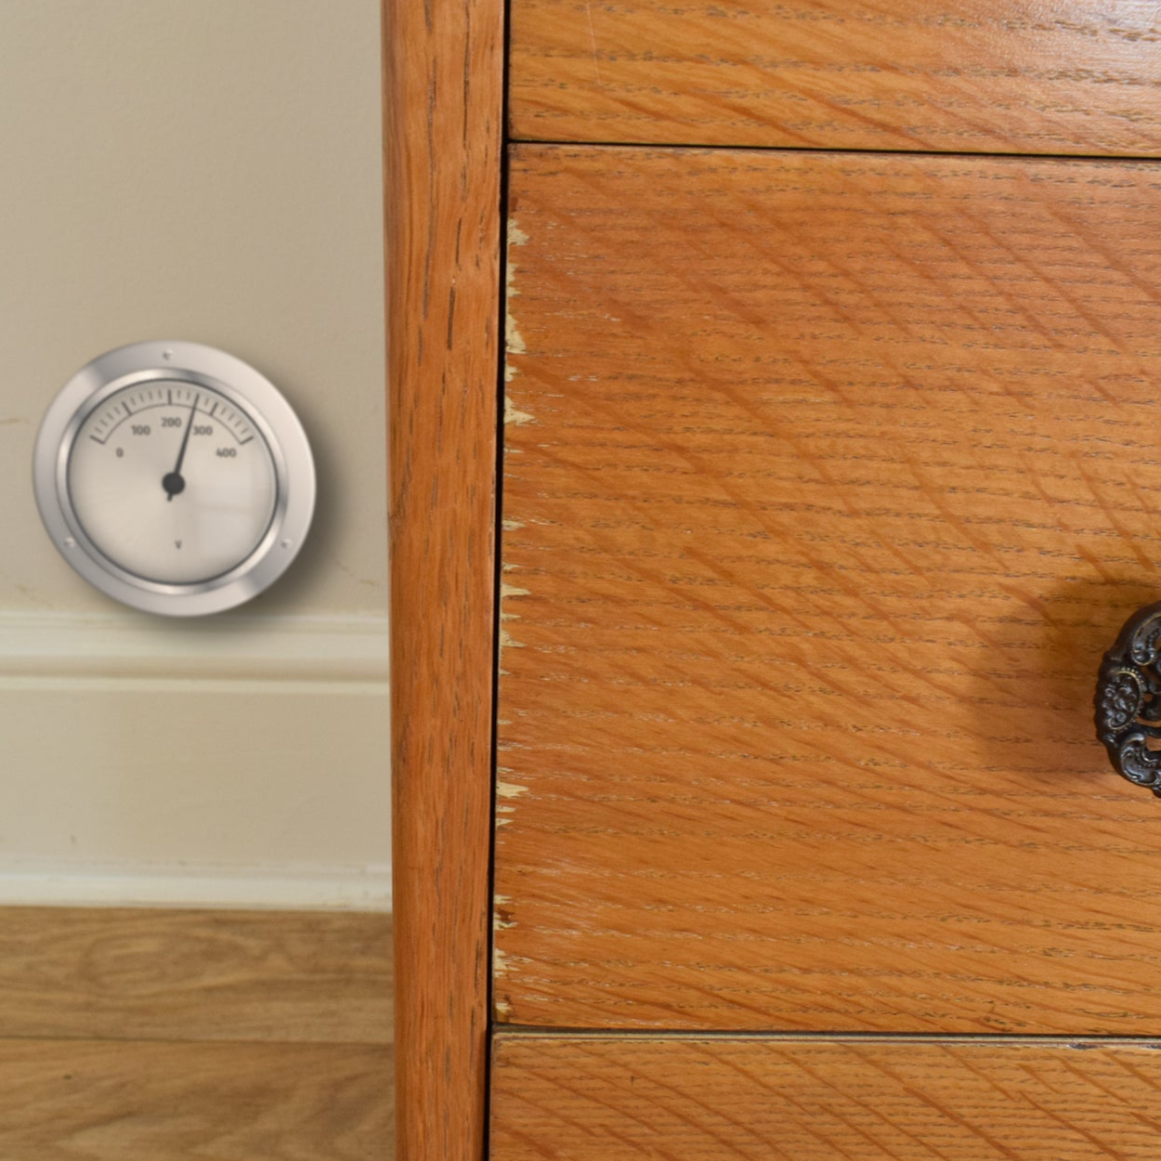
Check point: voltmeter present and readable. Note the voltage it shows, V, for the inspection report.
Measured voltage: 260 V
